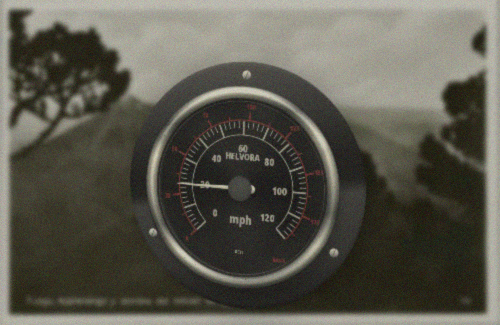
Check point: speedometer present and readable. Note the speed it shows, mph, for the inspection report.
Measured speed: 20 mph
